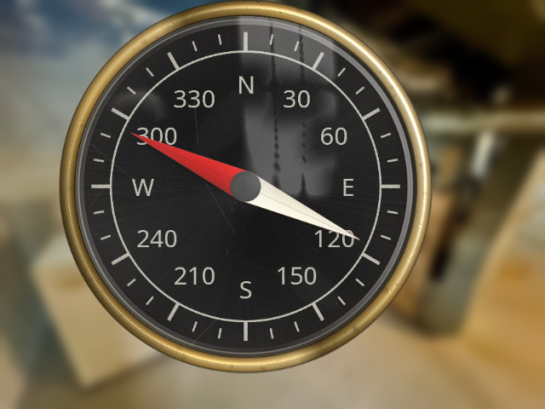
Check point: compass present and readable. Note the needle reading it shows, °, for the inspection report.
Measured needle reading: 295 °
